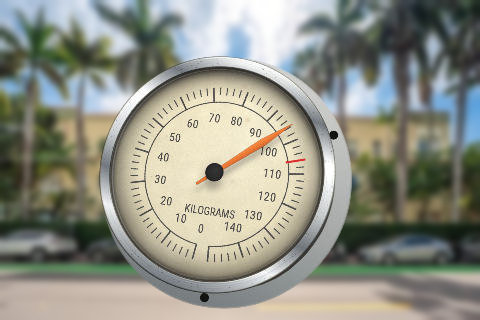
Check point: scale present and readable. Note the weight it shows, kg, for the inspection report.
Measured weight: 96 kg
